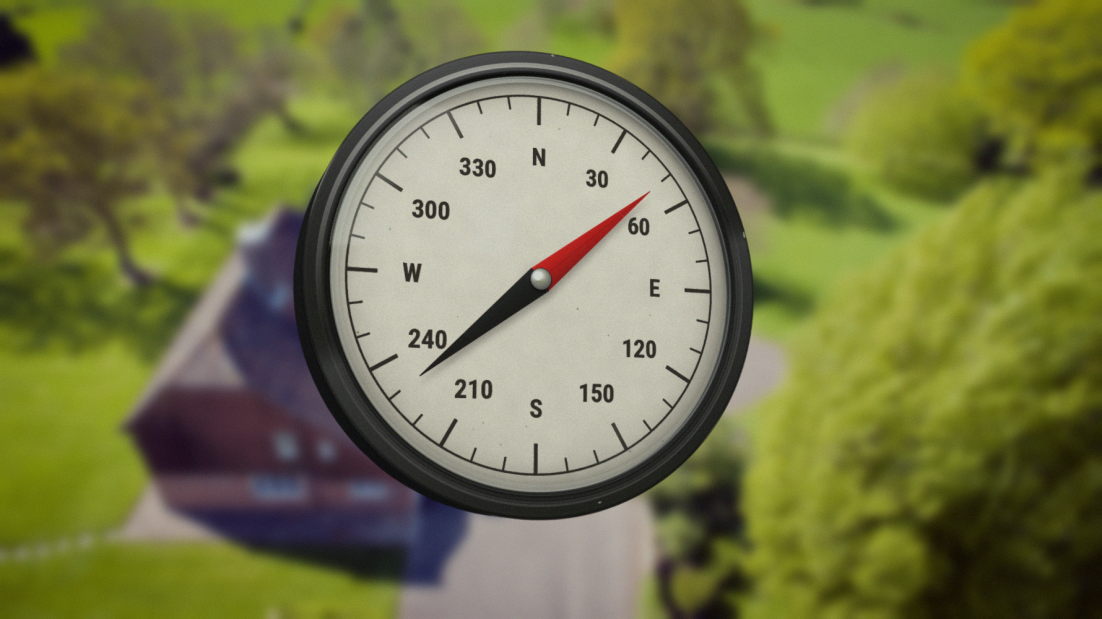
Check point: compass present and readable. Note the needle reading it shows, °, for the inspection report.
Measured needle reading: 50 °
